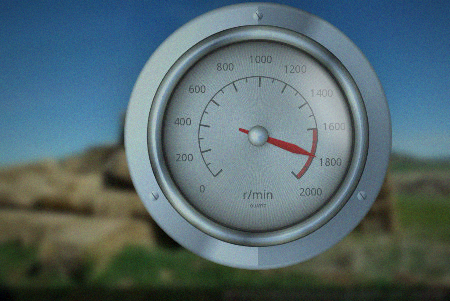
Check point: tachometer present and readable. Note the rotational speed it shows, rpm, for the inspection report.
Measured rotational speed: 1800 rpm
